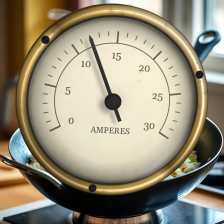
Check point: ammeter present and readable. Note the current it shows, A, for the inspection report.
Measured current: 12 A
